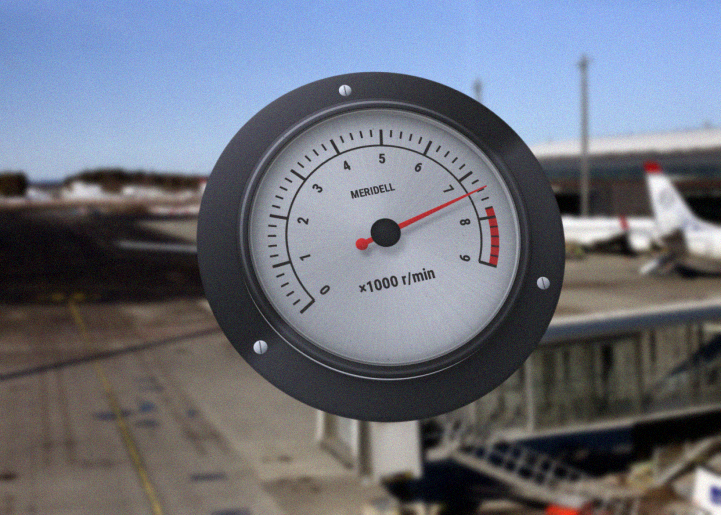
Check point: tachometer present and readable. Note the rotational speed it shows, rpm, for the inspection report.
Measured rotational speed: 7400 rpm
